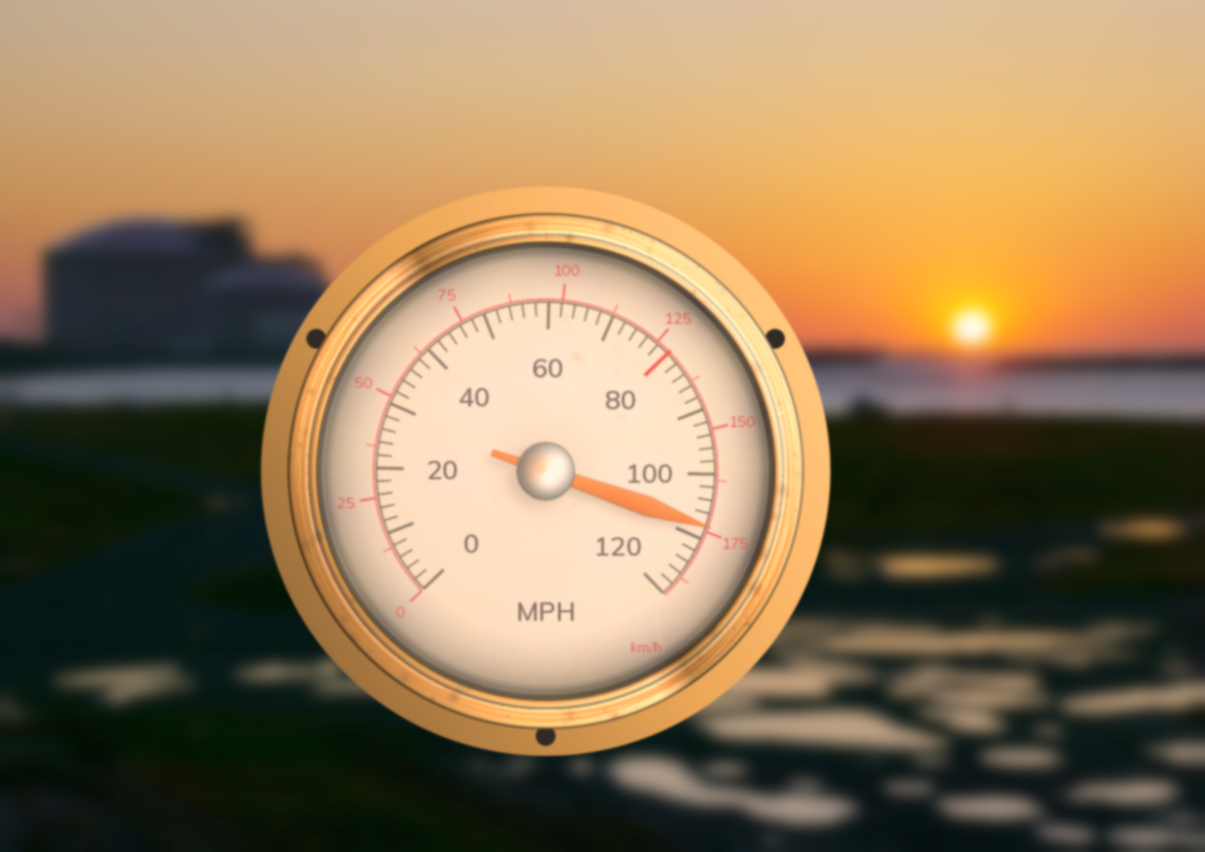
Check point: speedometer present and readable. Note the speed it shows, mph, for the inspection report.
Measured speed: 108 mph
